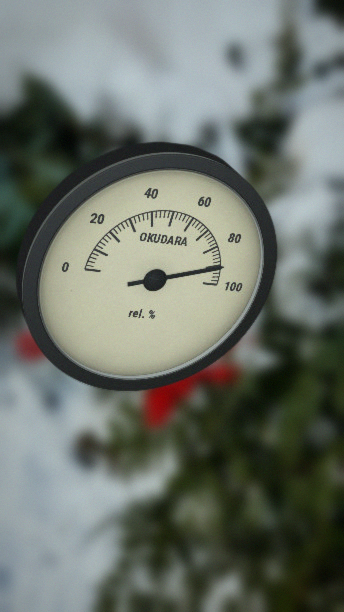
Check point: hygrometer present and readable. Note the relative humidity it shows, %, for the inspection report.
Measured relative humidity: 90 %
